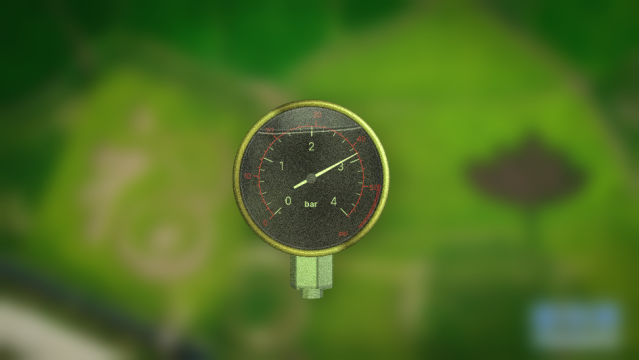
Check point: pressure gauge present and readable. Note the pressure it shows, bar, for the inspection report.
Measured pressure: 2.9 bar
